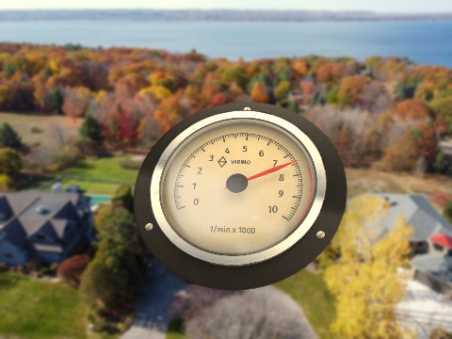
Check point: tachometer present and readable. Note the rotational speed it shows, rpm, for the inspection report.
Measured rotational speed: 7500 rpm
